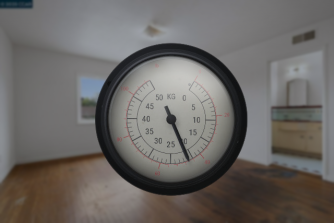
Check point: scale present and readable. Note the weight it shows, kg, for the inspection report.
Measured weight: 21 kg
